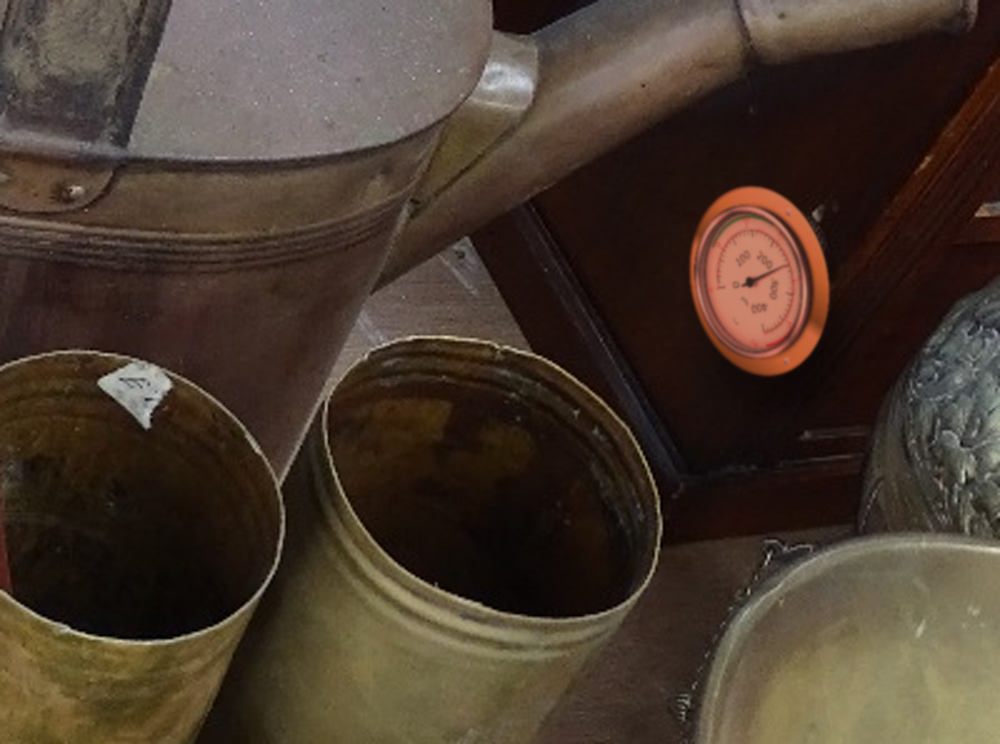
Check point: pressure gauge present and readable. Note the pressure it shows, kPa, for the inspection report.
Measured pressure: 250 kPa
